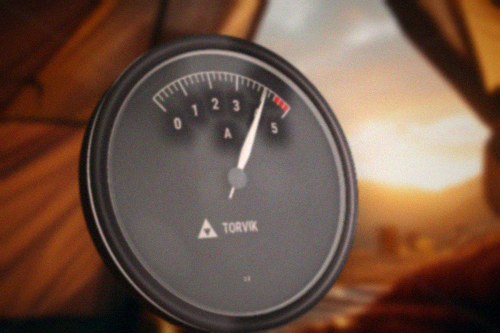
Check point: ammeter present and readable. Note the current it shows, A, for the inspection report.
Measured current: 4 A
